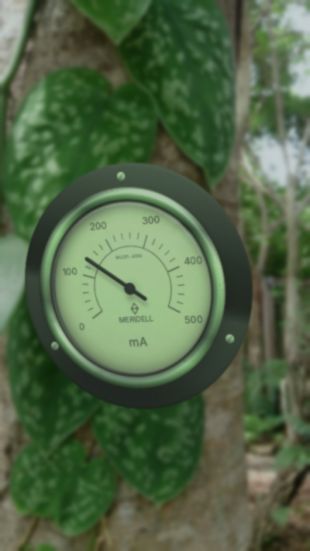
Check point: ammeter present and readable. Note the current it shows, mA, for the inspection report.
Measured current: 140 mA
